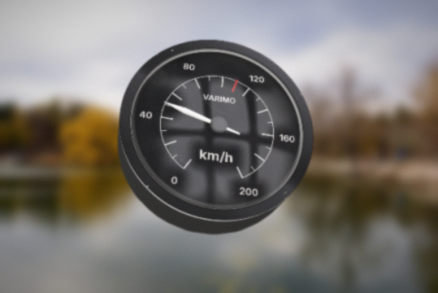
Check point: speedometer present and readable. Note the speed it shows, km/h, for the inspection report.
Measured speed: 50 km/h
